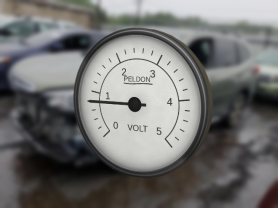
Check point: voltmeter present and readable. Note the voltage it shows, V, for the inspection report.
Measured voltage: 0.8 V
